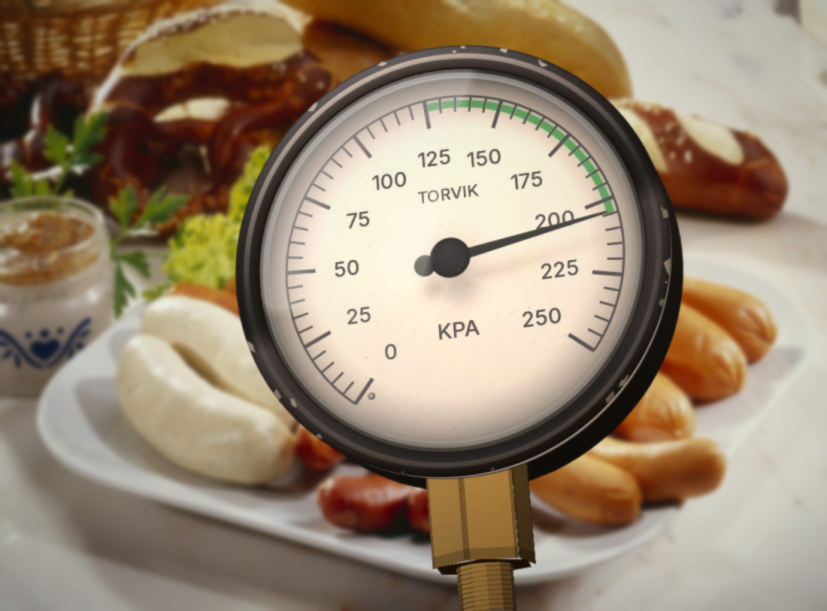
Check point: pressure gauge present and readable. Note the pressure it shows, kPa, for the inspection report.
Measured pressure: 205 kPa
